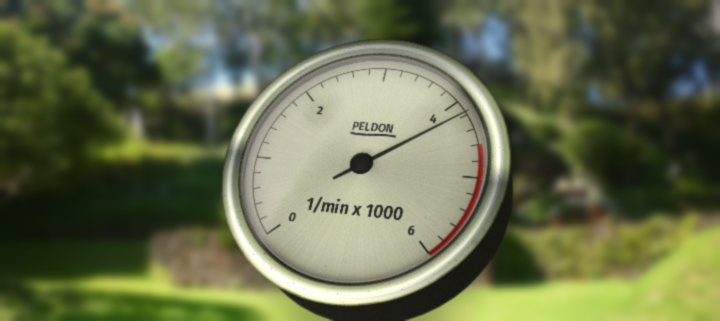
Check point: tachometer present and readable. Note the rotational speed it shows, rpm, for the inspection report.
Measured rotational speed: 4200 rpm
